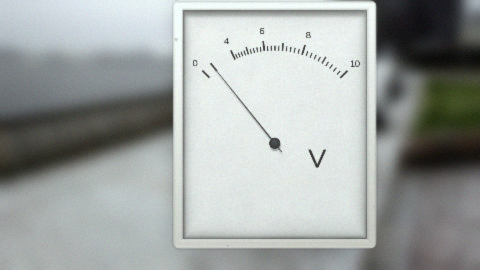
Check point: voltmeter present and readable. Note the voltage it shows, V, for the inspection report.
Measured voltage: 2 V
